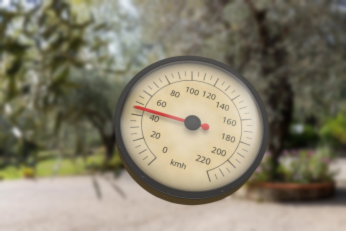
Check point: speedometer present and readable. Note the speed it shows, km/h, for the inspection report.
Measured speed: 45 km/h
